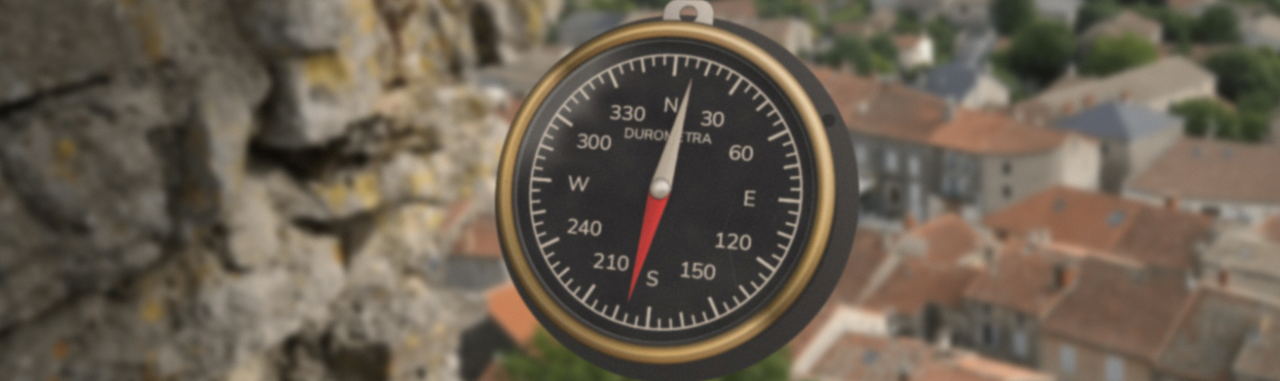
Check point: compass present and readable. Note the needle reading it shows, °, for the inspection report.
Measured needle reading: 190 °
